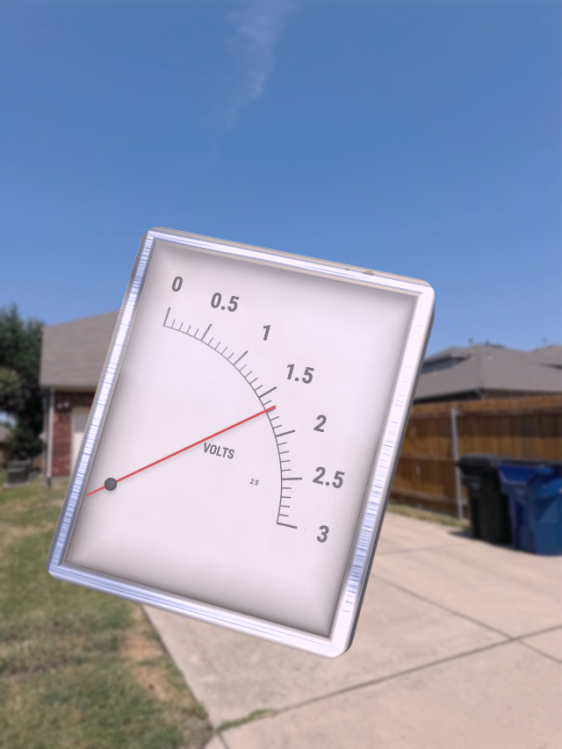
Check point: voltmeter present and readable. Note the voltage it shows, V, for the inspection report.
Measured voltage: 1.7 V
